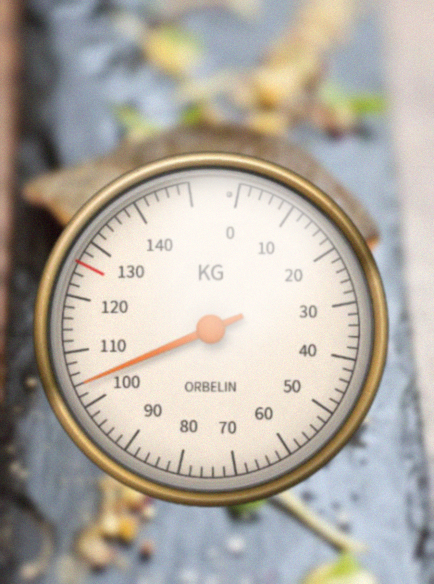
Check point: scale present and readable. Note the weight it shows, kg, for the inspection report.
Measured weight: 104 kg
